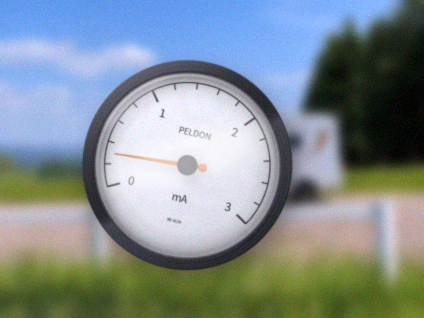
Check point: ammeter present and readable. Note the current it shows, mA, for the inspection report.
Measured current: 0.3 mA
